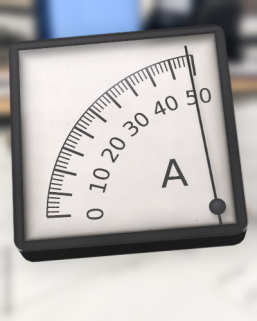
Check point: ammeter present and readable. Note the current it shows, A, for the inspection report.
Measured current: 49 A
